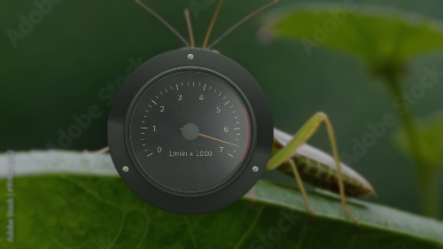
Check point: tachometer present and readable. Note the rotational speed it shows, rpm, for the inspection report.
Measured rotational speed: 6600 rpm
